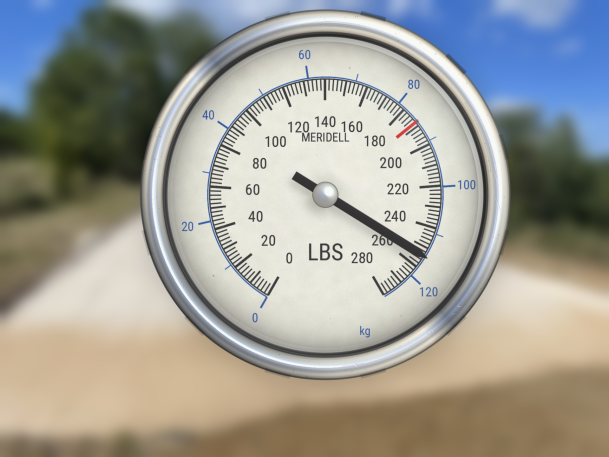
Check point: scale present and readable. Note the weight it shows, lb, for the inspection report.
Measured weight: 254 lb
